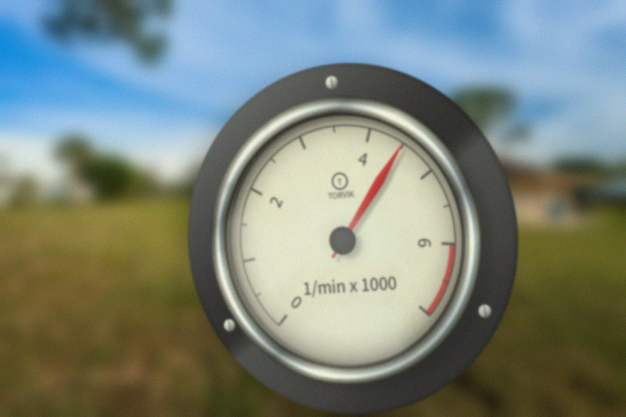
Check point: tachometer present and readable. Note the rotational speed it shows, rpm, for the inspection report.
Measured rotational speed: 4500 rpm
